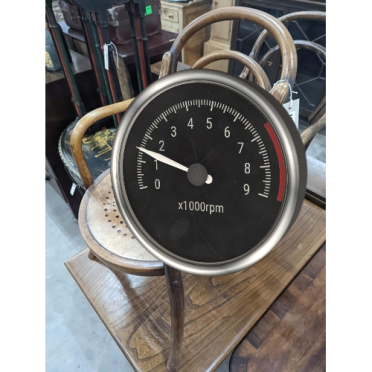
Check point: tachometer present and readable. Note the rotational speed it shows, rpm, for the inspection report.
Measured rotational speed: 1500 rpm
